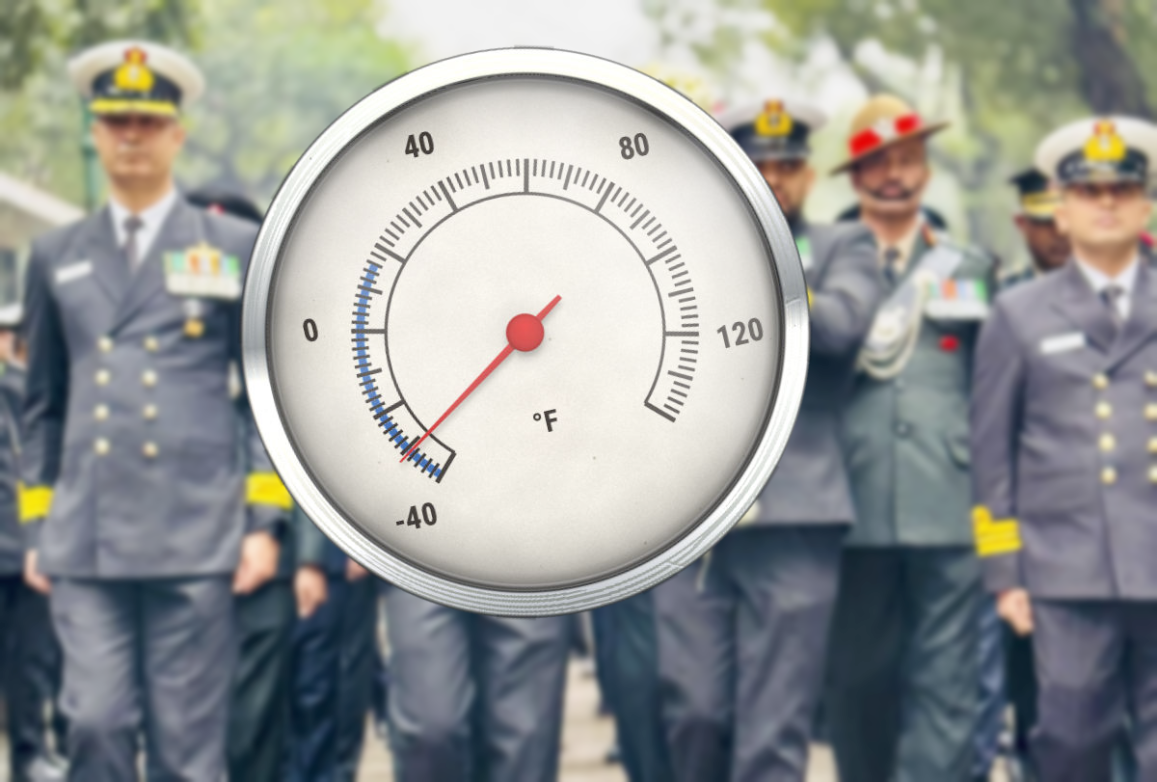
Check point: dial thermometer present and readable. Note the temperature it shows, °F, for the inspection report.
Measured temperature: -31 °F
